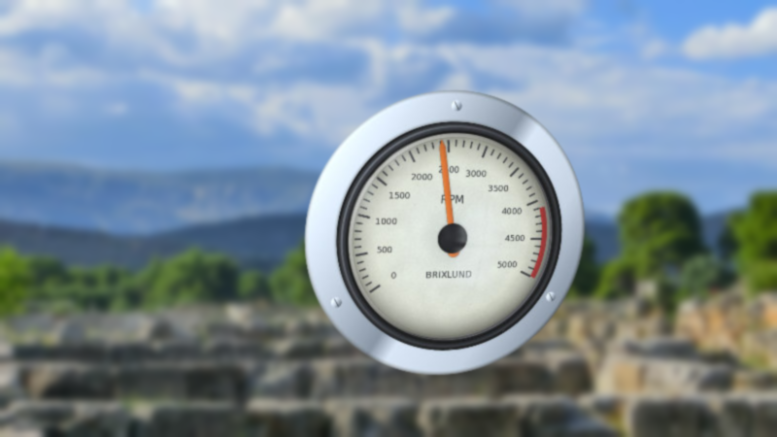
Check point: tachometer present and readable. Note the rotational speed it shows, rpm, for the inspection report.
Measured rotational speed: 2400 rpm
